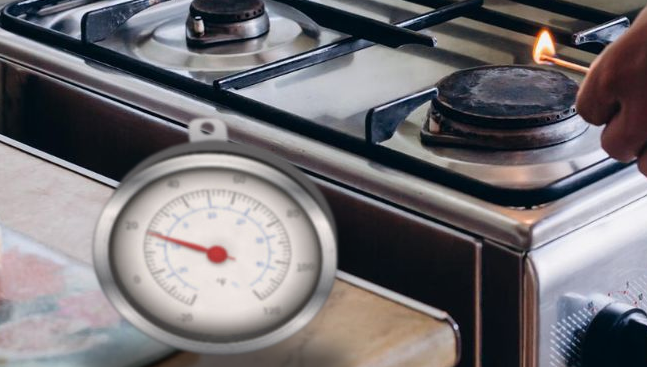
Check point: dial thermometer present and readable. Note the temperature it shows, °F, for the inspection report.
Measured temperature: 20 °F
